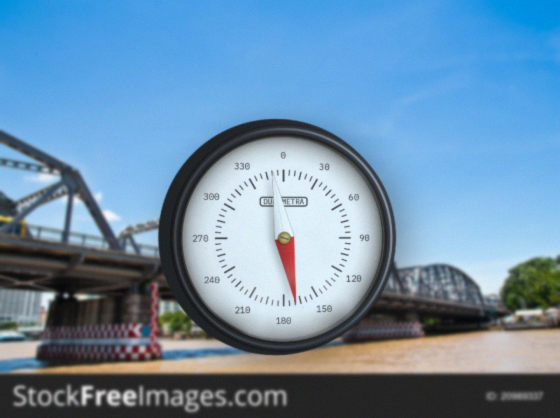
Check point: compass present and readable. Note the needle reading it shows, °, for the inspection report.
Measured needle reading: 170 °
